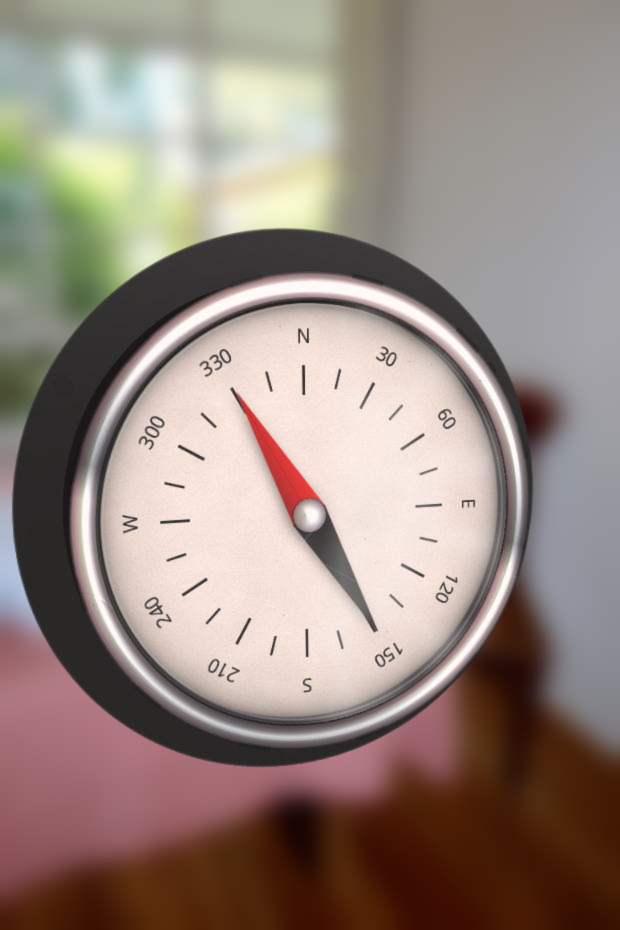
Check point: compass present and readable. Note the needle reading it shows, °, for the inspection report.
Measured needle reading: 330 °
